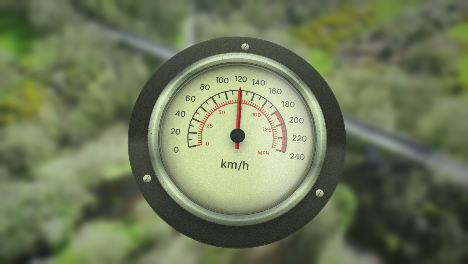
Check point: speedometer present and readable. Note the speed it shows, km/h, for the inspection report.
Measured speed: 120 km/h
